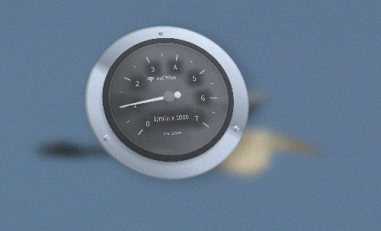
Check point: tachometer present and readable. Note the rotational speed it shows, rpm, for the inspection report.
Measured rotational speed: 1000 rpm
